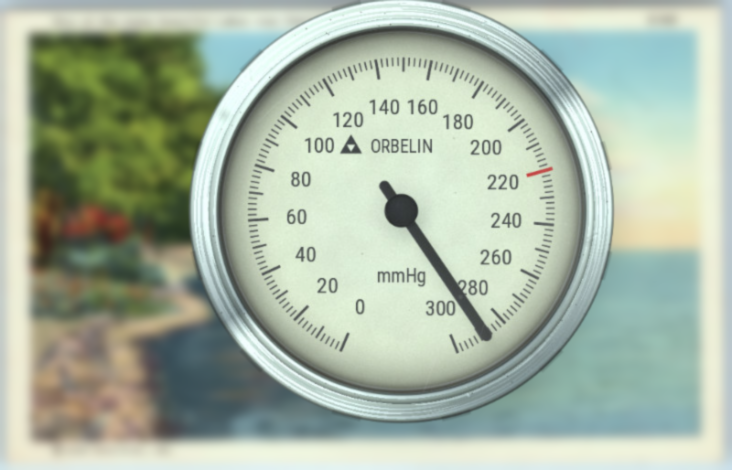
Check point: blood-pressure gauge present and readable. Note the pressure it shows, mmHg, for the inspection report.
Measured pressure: 288 mmHg
